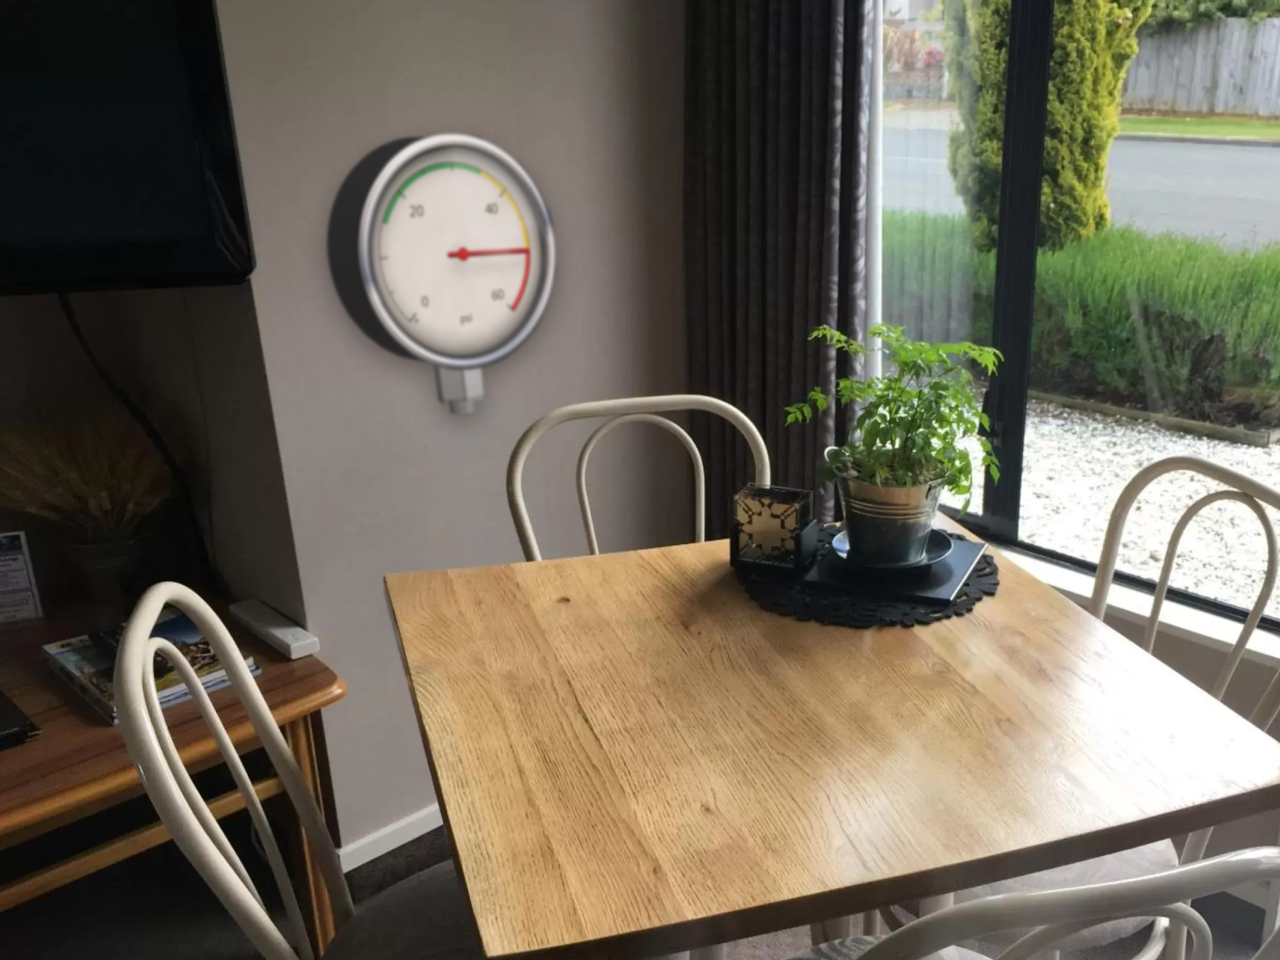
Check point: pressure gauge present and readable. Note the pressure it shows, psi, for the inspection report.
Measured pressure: 50 psi
